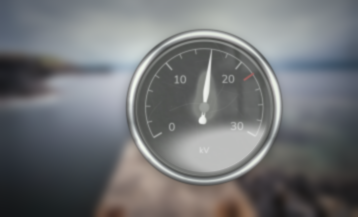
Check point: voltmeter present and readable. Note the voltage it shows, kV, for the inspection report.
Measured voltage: 16 kV
